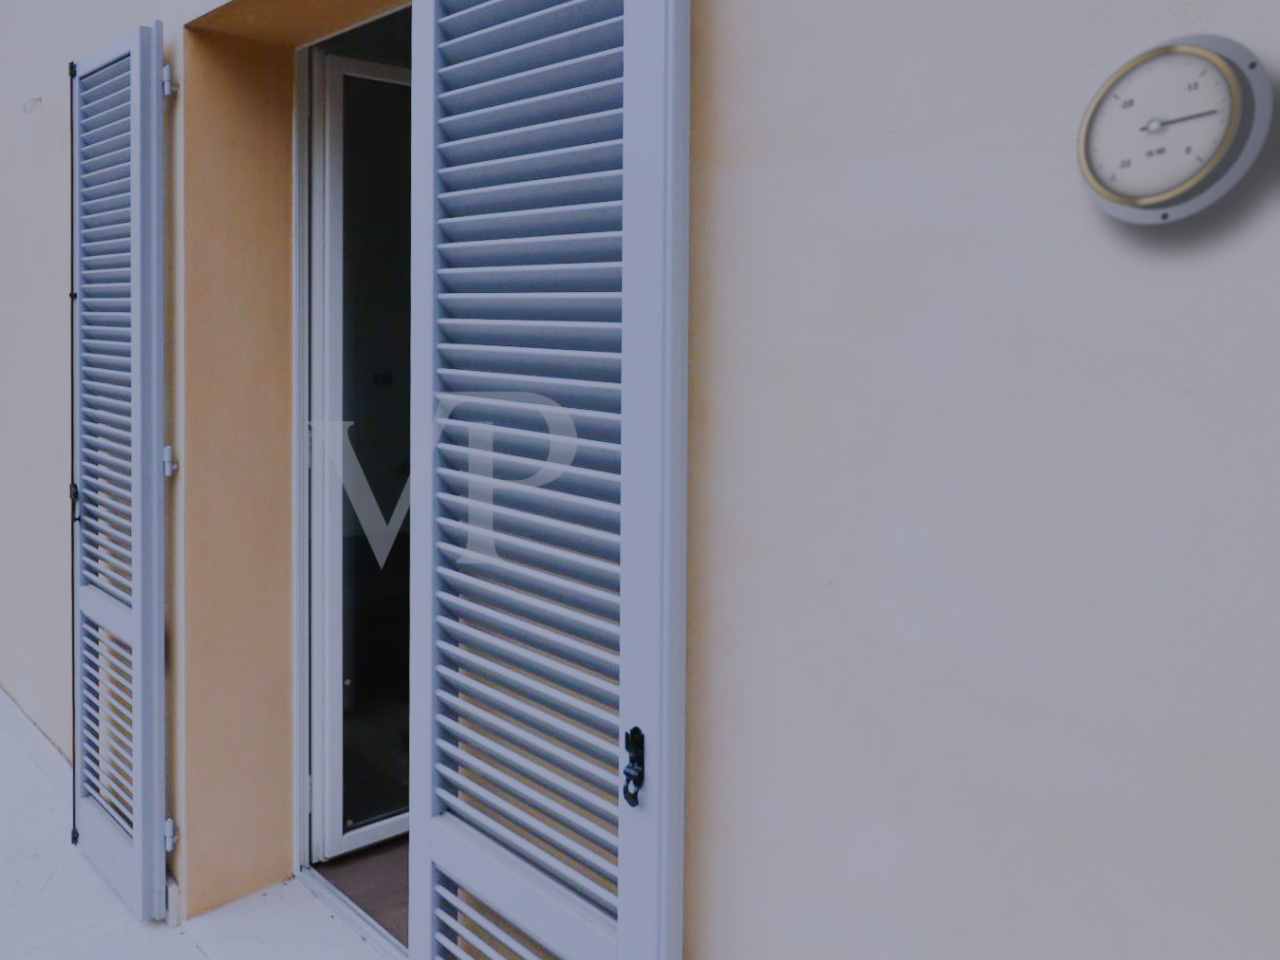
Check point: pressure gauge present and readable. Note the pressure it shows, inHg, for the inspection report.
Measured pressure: -5 inHg
